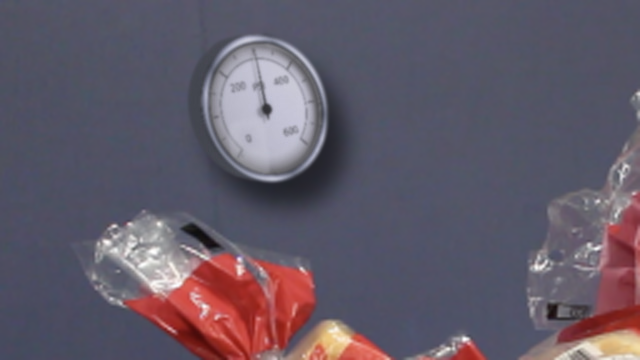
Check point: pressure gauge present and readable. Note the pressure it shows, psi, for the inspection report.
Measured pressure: 300 psi
